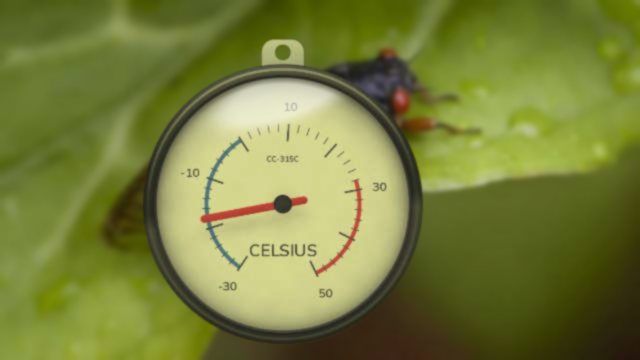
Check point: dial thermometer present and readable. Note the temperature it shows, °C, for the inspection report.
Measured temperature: -18 °C
